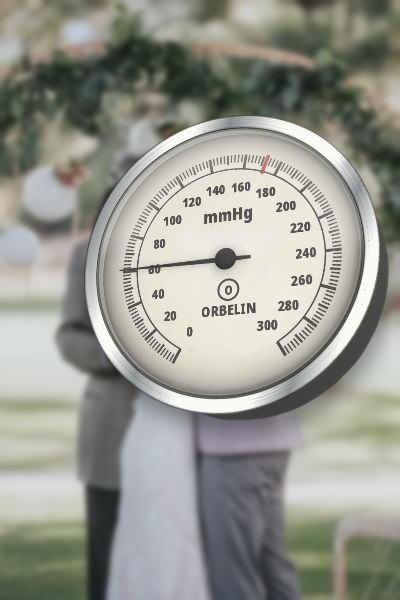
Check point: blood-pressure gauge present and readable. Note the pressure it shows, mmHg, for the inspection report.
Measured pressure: 60 mmHg
